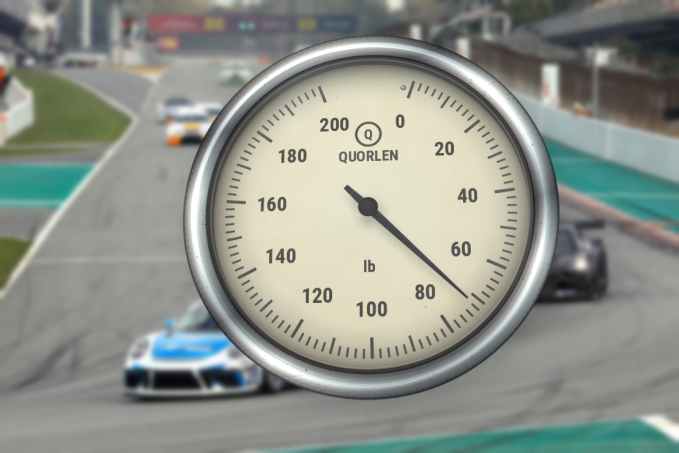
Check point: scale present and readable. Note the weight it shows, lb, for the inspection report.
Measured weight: 72 lb
